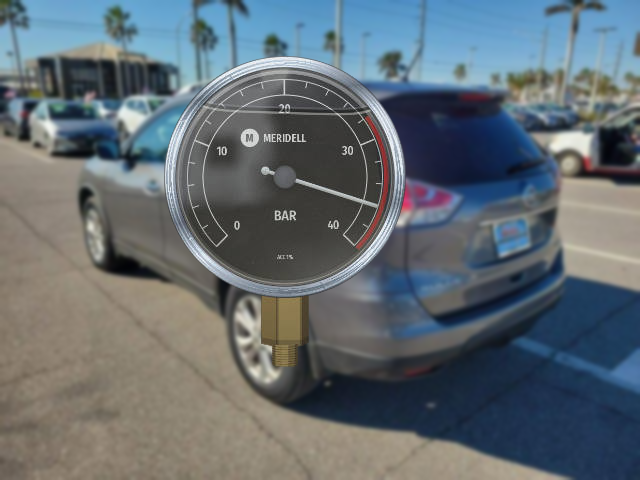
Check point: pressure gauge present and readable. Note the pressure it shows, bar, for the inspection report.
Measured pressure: 36 bar
